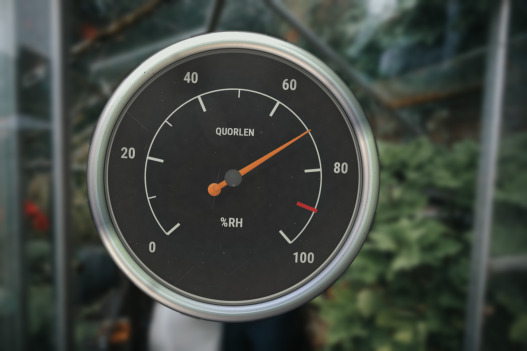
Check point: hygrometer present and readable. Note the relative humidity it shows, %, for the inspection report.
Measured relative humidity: 70 %
